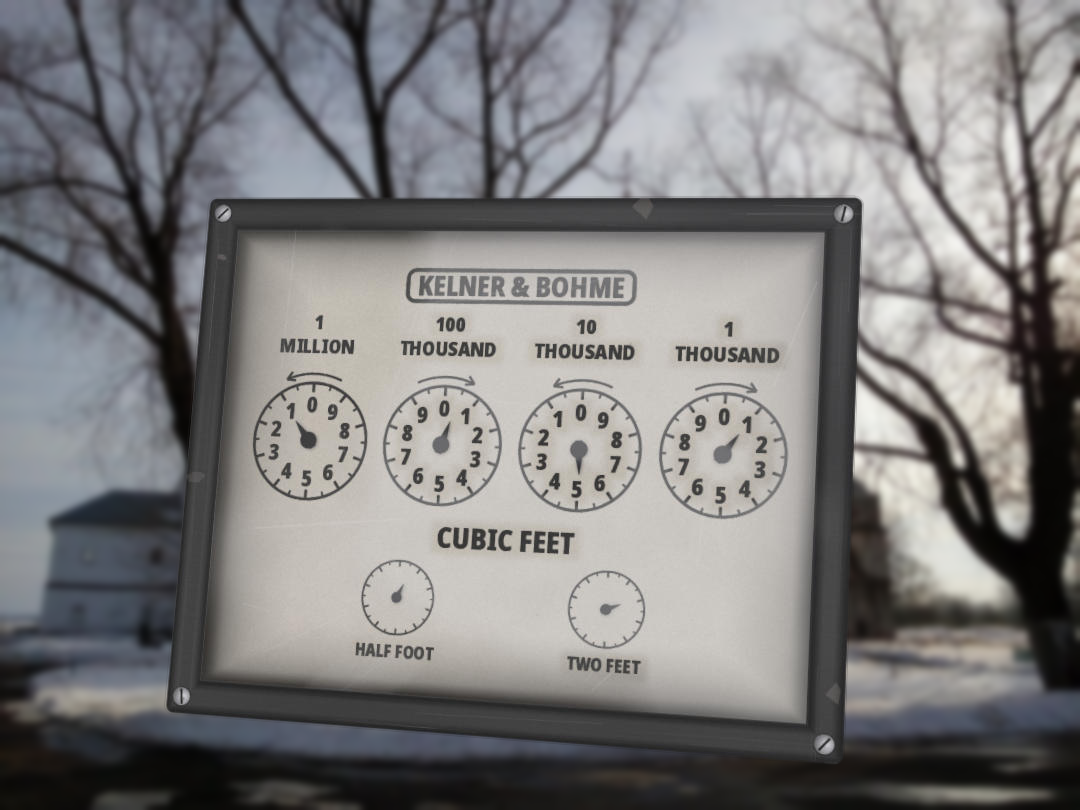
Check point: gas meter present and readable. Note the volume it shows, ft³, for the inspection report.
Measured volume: 105100 ft³
